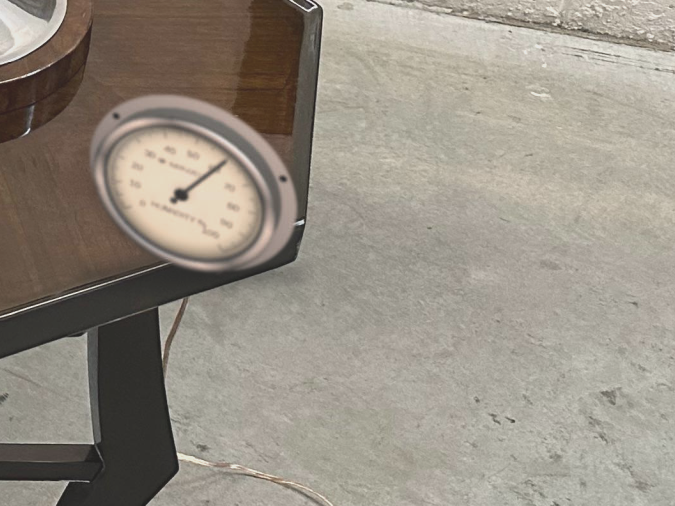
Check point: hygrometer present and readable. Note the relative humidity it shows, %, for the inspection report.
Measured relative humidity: 60 %
